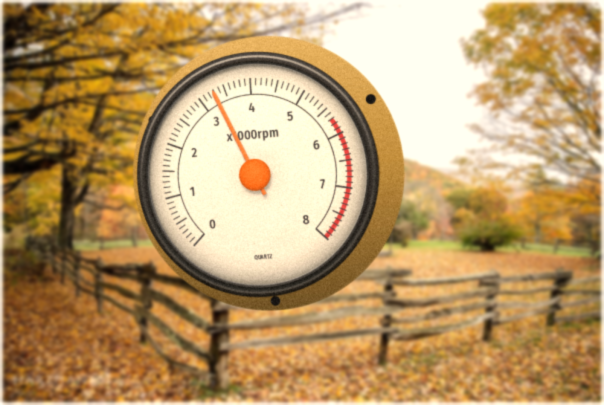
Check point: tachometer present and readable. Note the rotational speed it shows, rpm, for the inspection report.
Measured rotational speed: 3300 rpm
